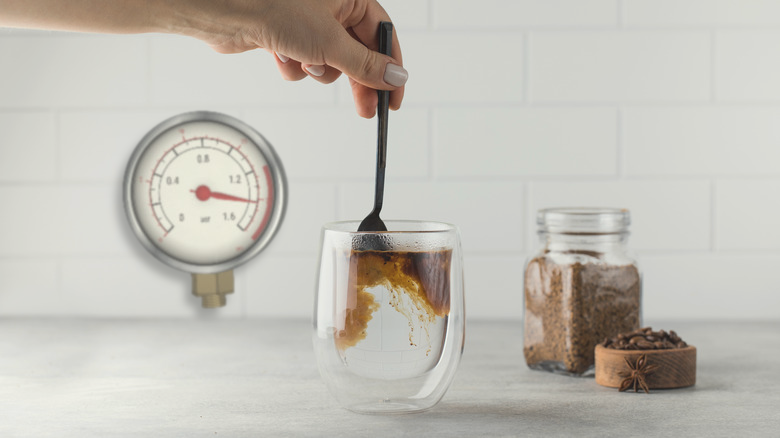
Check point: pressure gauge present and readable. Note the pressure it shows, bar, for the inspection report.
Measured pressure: 1.4 bar
